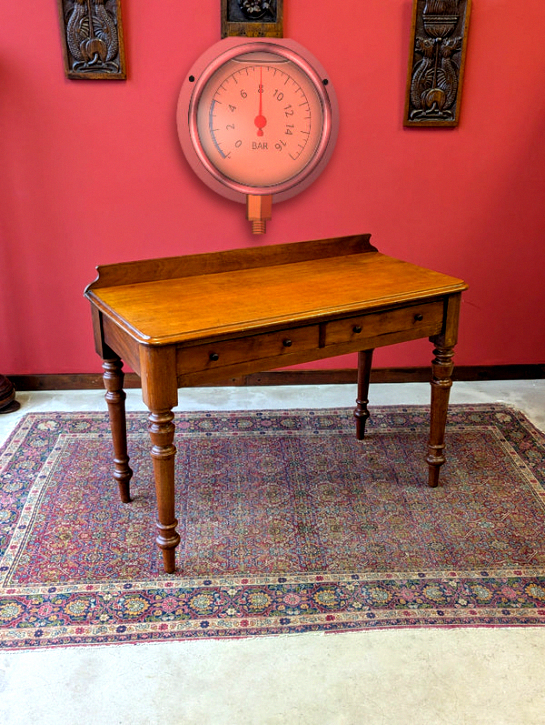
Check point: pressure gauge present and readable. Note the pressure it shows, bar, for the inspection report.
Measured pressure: 8 bar
